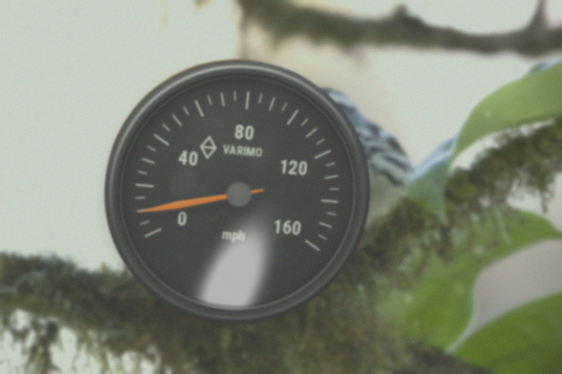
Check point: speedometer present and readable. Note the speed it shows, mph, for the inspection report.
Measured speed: 10 mph
